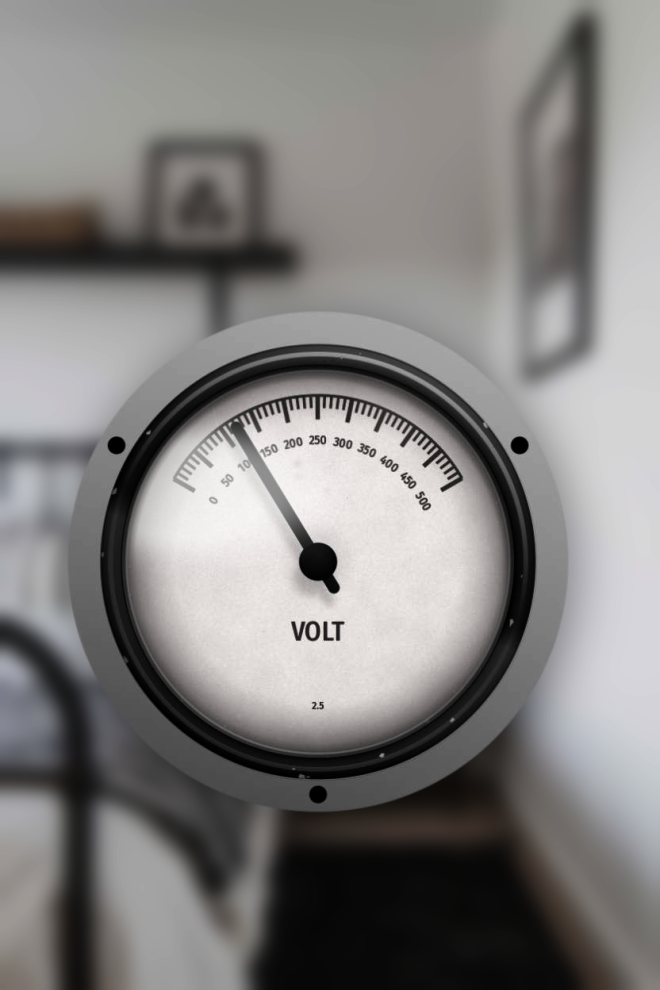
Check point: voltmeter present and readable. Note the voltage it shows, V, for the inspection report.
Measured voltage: 120 V
